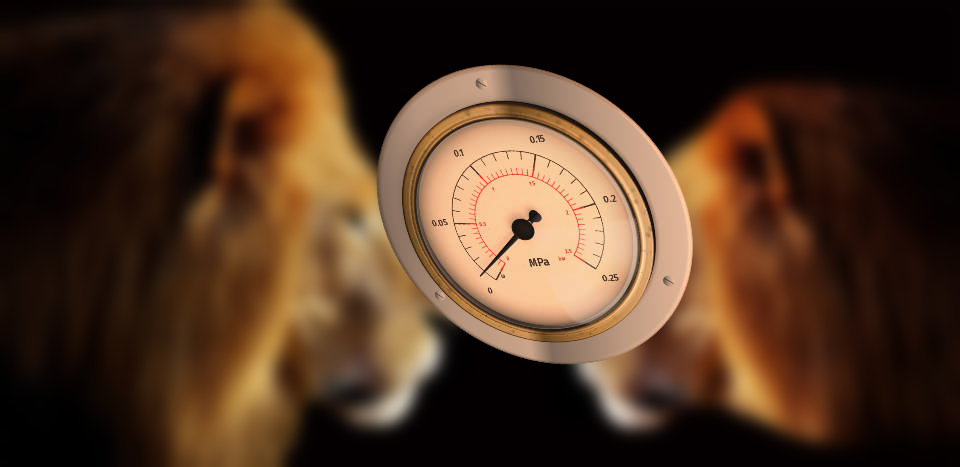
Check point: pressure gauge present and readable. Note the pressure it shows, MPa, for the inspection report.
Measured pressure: 0.01 MPa
